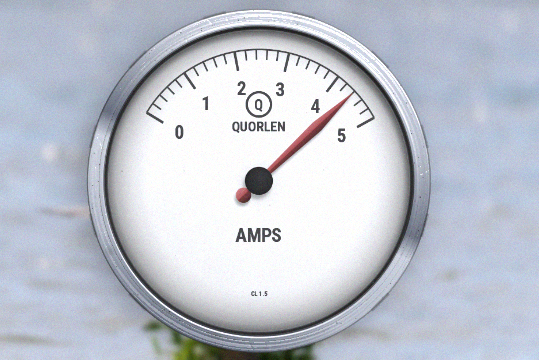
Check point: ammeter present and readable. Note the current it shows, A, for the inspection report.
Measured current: 4.4 A
